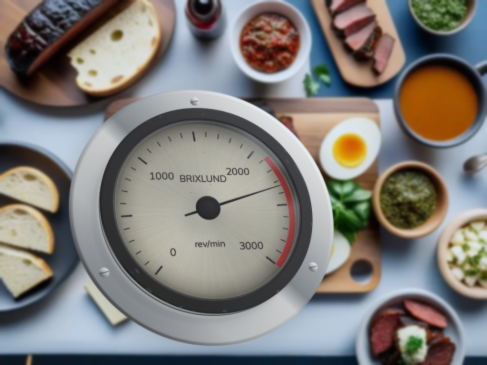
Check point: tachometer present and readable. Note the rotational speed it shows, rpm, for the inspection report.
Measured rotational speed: 2350 rpm
